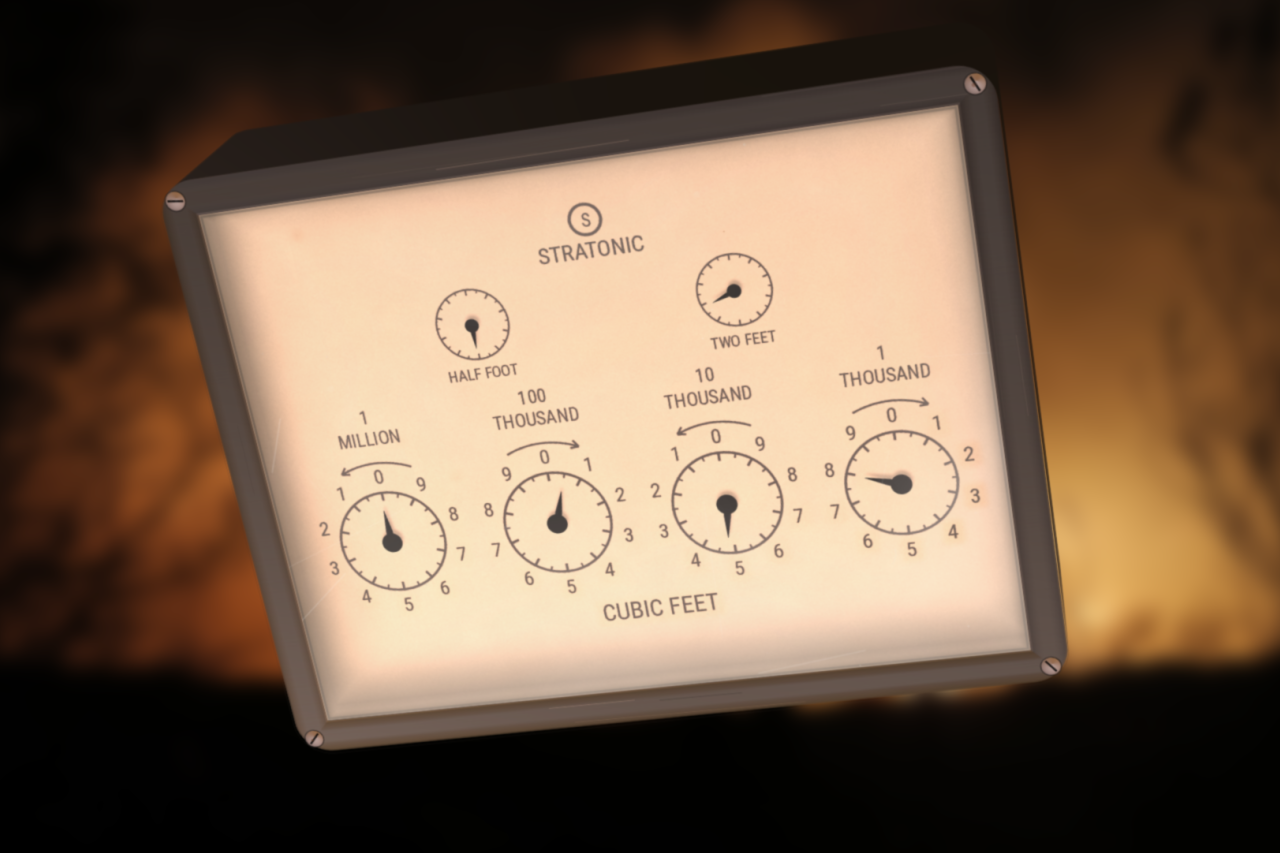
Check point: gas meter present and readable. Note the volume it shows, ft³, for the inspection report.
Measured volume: 4800 ft³
